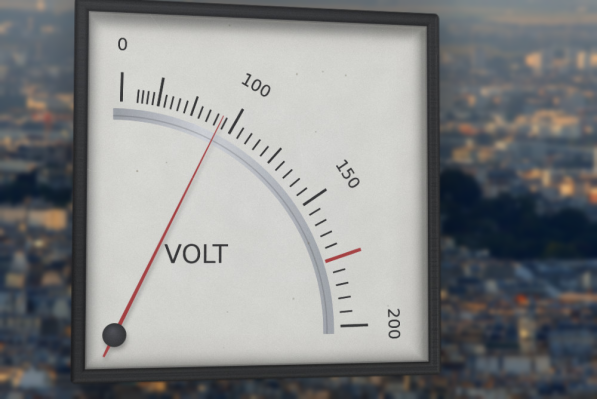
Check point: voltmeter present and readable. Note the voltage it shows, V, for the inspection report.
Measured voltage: 92.5 V
